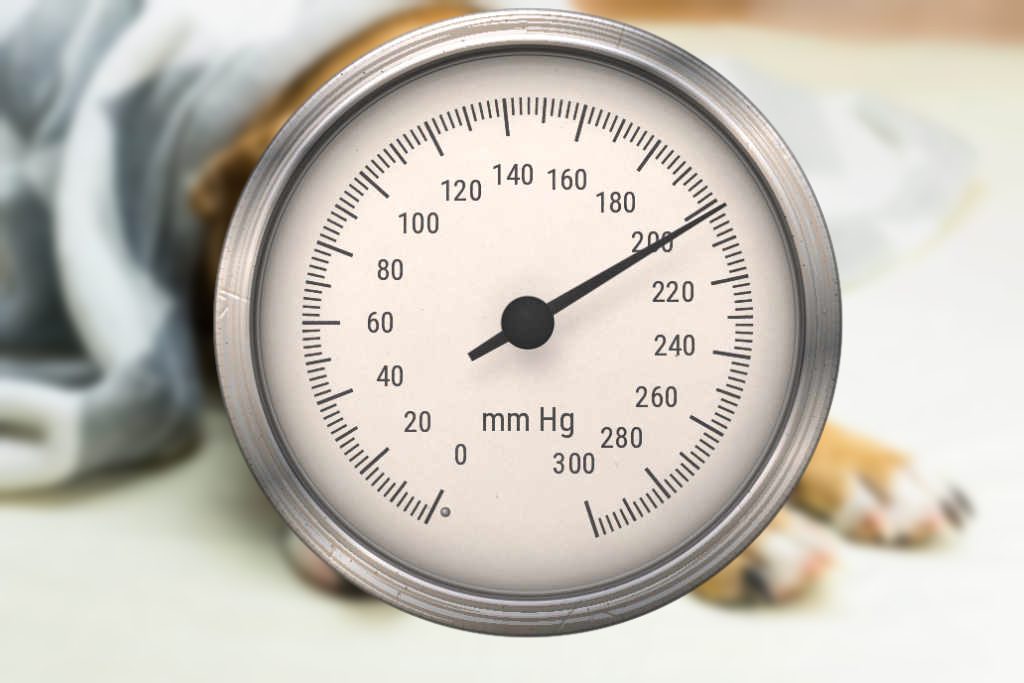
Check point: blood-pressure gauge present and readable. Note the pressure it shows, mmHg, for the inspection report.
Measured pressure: 202 mmHg
